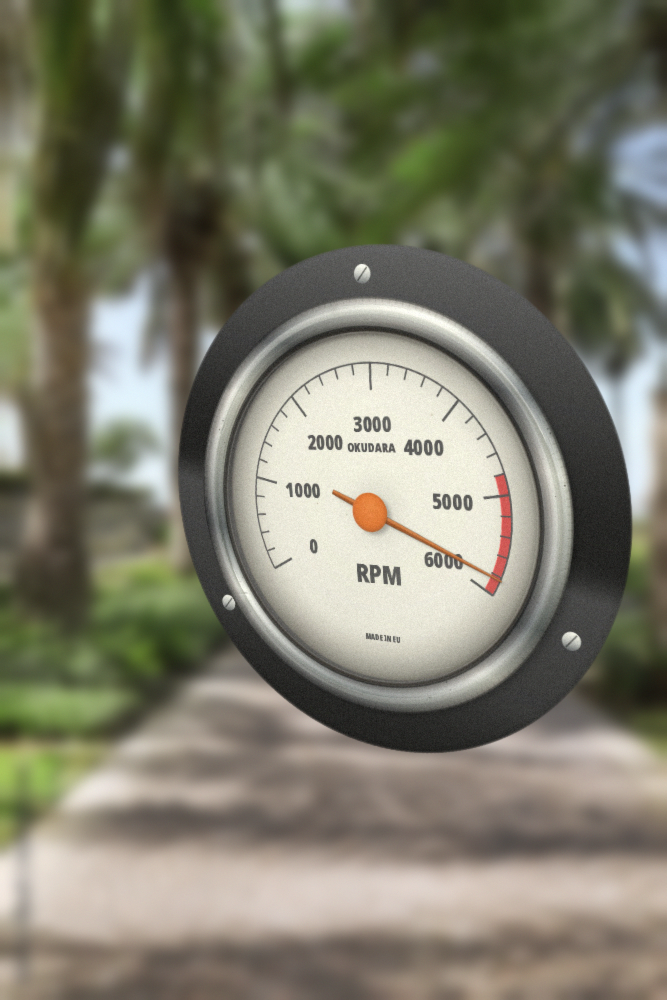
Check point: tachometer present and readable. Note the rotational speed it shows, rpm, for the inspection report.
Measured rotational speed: 5800 rpm
